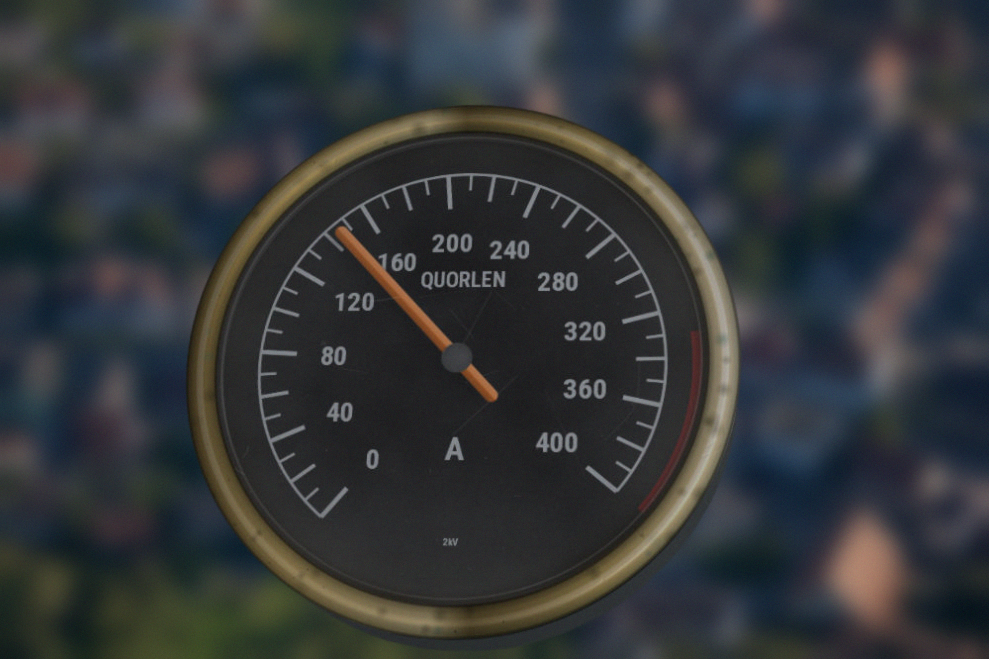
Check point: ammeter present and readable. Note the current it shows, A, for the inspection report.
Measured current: 145 A
